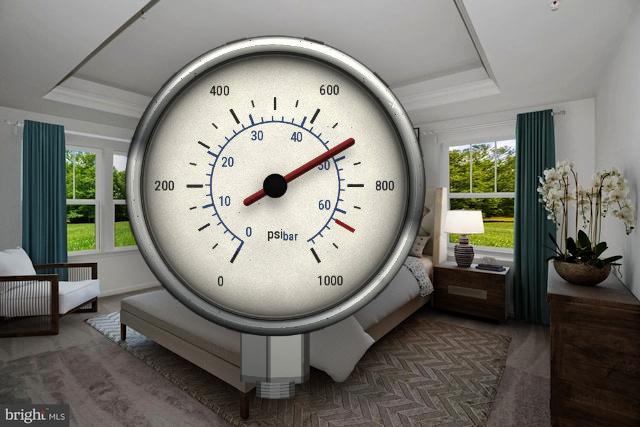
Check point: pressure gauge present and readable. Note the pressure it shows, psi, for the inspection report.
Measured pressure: 700 psi
